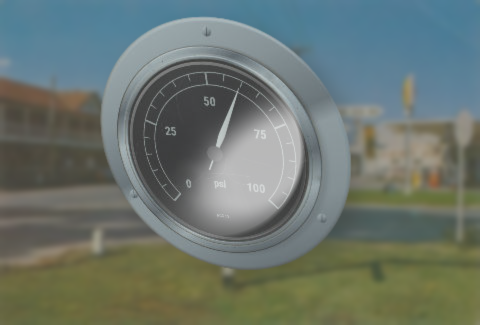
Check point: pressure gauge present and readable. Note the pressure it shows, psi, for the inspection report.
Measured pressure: 60 psi
